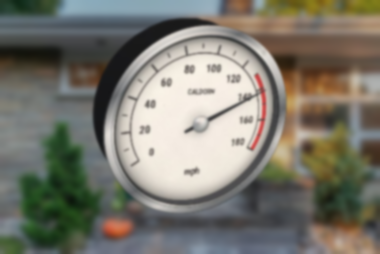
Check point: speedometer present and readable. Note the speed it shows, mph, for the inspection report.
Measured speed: 140 mph
